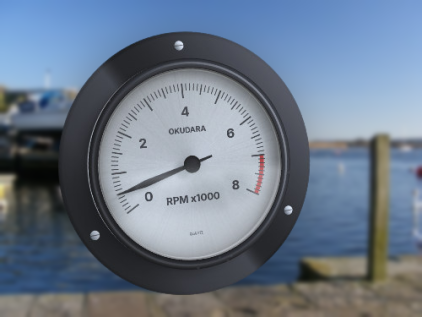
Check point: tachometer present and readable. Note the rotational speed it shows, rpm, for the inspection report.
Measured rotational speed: 500 rpm
